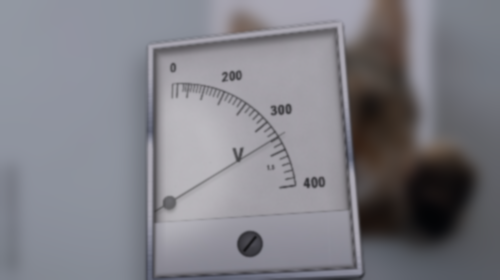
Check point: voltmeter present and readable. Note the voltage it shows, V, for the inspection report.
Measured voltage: 330 V
